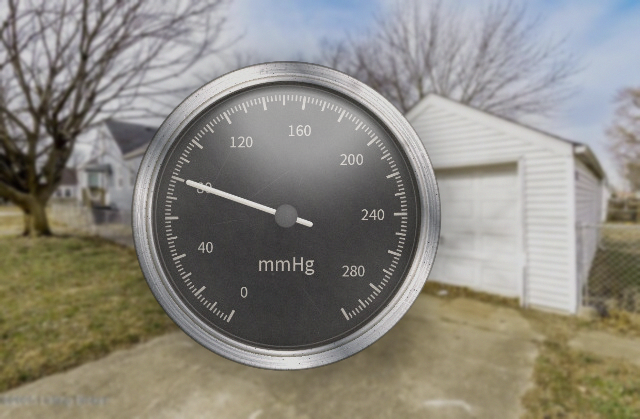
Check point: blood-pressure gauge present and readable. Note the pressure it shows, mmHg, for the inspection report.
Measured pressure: 80 mmHg
